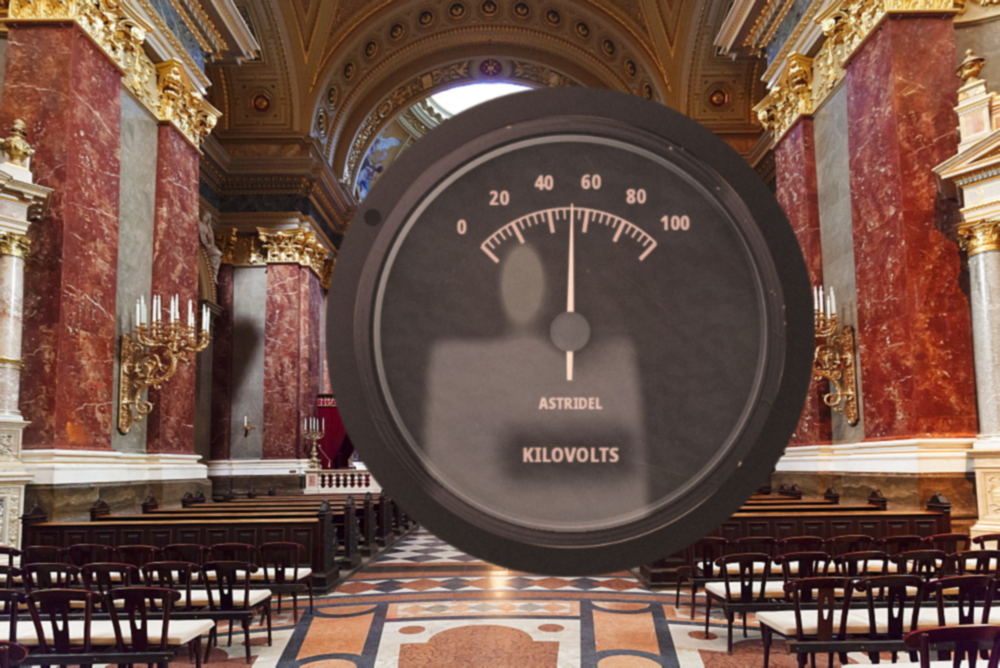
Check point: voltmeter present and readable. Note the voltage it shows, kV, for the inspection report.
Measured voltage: 52 kV
